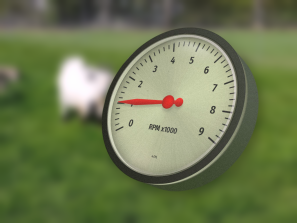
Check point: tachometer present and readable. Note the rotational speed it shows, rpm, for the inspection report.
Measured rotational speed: 1000 rpm
